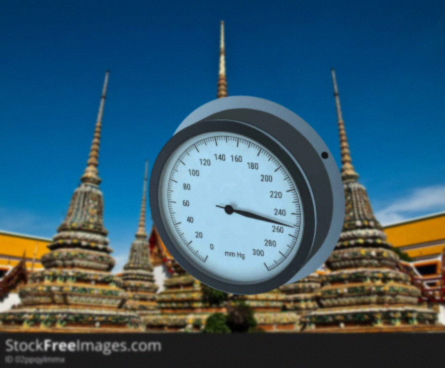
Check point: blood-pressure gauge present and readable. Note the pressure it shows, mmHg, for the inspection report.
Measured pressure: 250 mmHg
